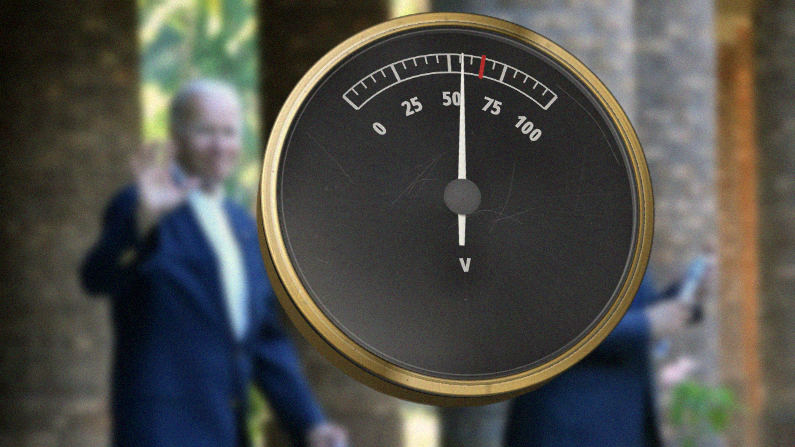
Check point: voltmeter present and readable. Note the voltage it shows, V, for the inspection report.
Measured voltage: 55 V
